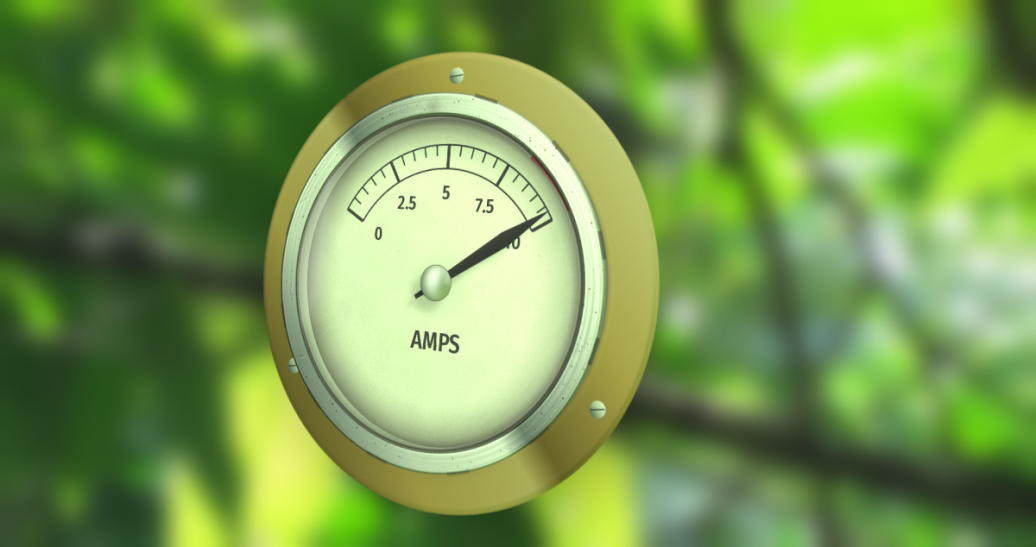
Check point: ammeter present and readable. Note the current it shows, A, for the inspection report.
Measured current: 9.75 A
